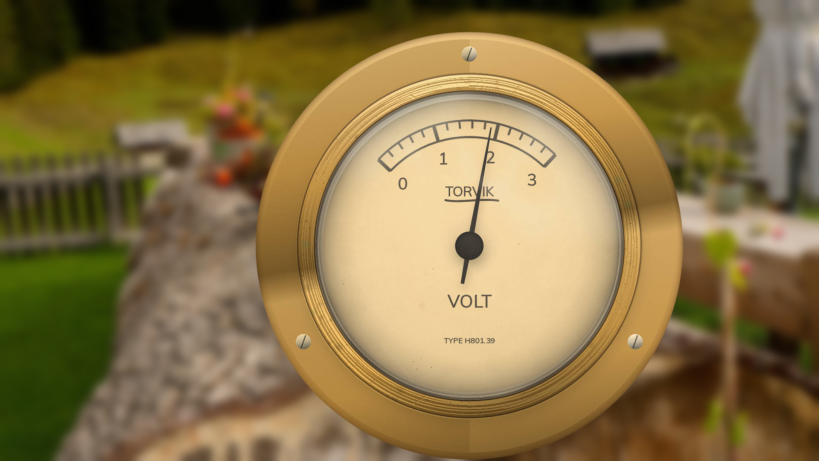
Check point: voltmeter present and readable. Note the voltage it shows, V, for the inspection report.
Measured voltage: 1.9 V
